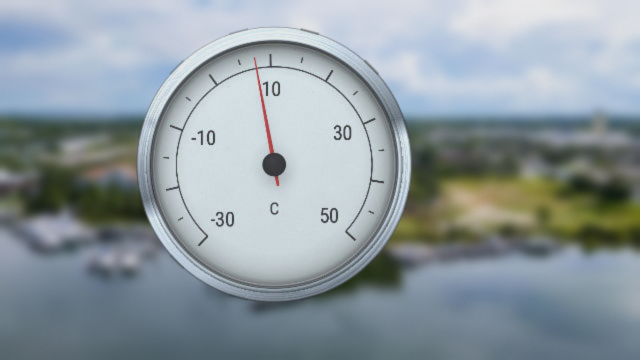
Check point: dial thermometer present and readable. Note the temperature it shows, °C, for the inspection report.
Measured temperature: 7.5 °C
